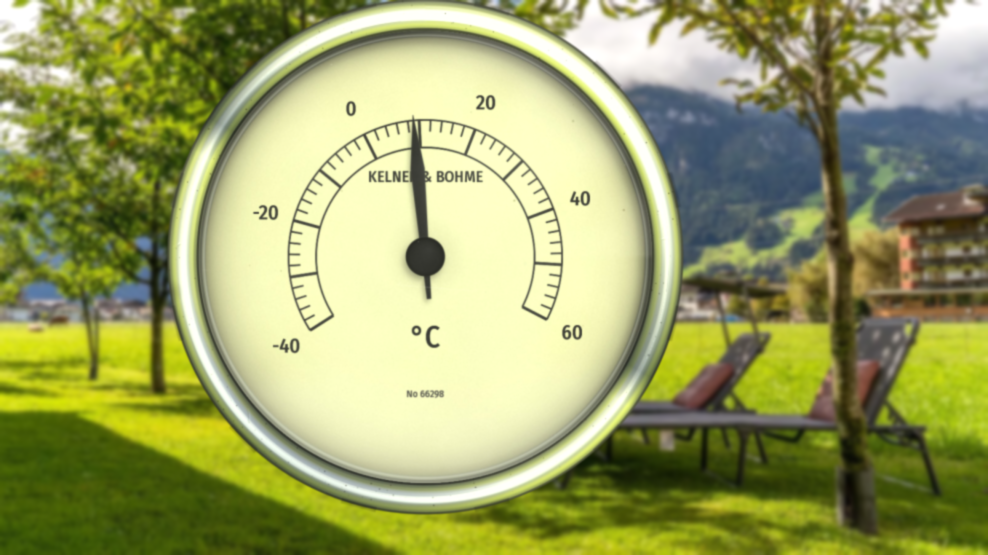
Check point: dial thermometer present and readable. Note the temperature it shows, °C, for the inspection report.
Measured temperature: 9 °C
